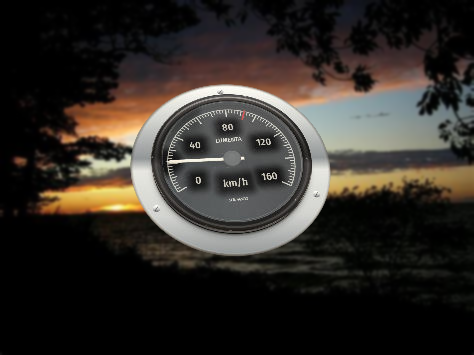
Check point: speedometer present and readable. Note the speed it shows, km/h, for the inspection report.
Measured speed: 20 km/h
